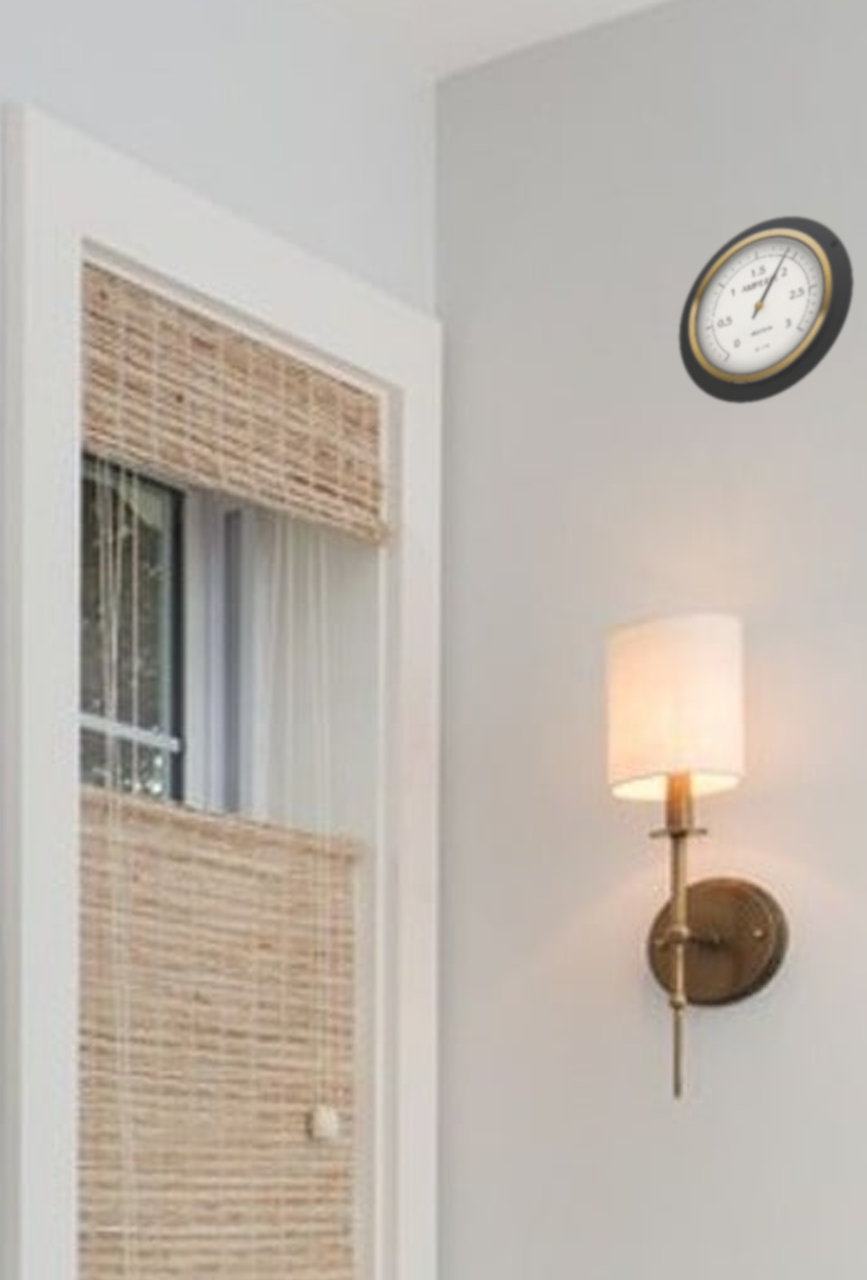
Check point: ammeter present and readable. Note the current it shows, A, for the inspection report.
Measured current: 1.9 A
